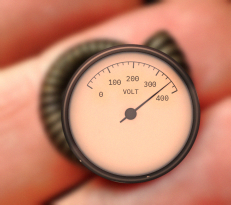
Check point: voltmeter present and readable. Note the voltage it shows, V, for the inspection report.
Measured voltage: 360 V
